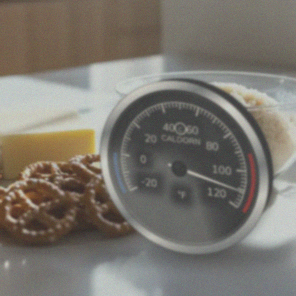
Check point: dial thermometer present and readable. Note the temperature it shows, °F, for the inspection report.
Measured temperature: 110 °F
